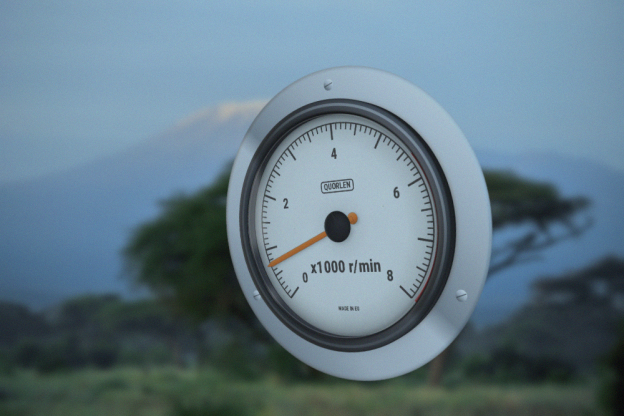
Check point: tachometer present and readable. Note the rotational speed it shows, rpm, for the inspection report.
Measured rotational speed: 700 rpm
